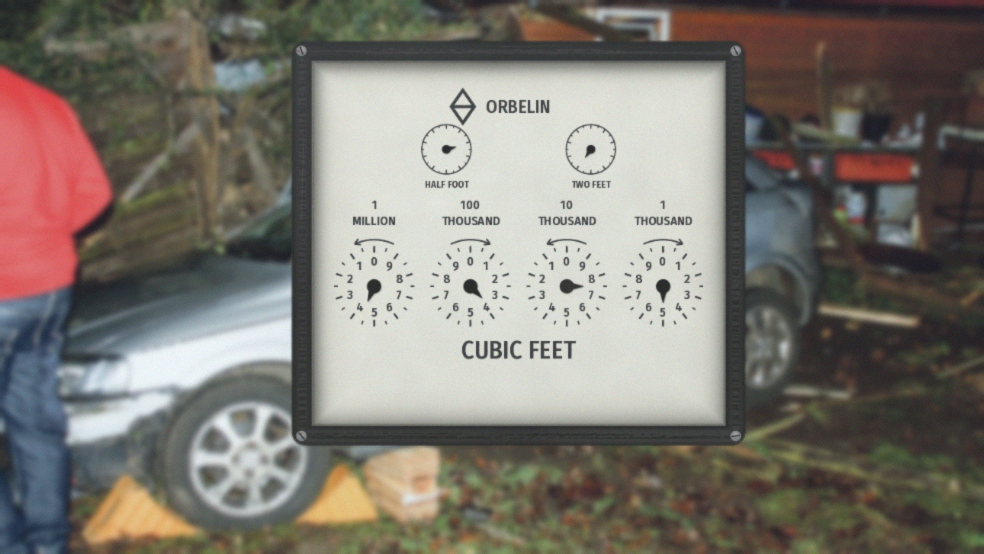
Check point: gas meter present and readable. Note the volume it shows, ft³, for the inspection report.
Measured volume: 437500 ft³
